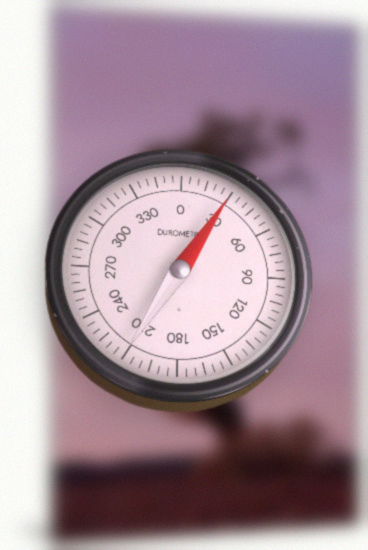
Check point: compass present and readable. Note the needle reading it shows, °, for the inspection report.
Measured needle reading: 30 °
